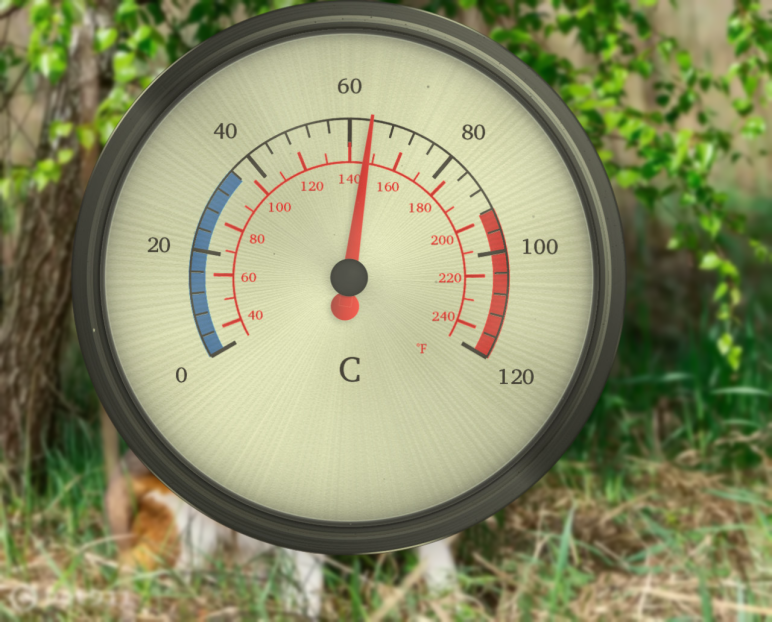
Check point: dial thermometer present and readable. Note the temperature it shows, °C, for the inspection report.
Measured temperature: 64 °C
